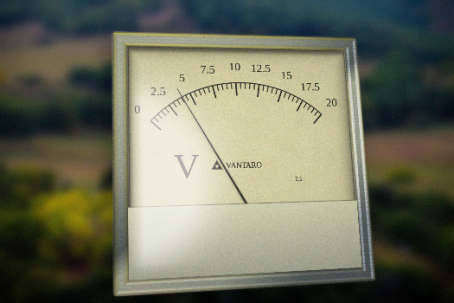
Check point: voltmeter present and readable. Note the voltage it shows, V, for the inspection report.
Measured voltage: 4 V
